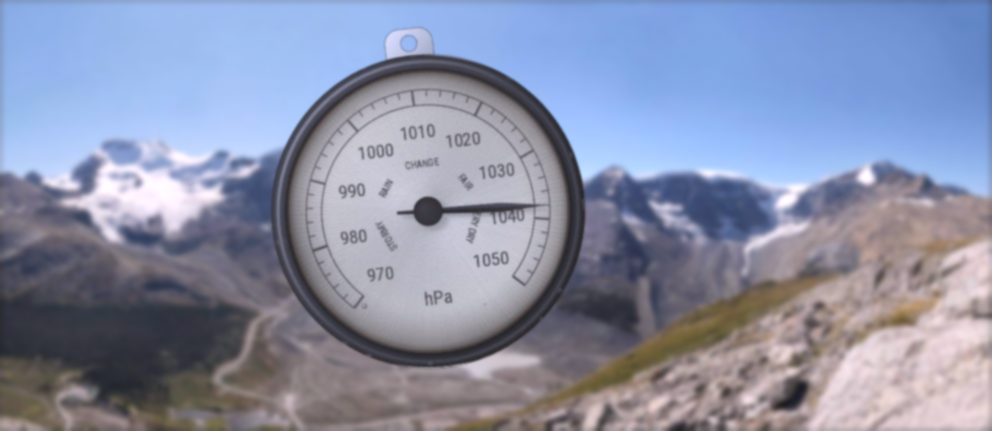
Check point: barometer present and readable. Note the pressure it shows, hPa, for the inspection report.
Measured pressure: 1038 hPa
